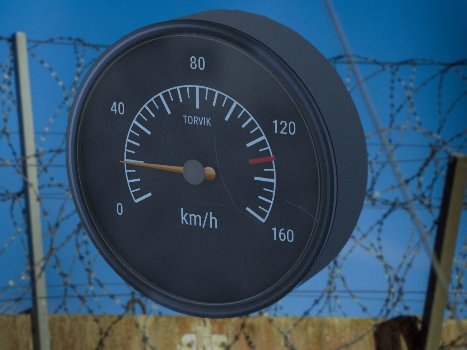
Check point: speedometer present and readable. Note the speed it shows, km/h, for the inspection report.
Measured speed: 20 km/h
